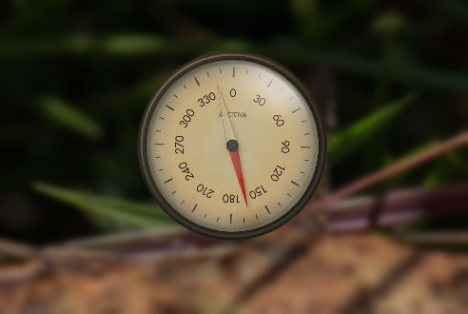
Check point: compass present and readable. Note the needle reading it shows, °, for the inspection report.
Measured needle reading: 165 °
